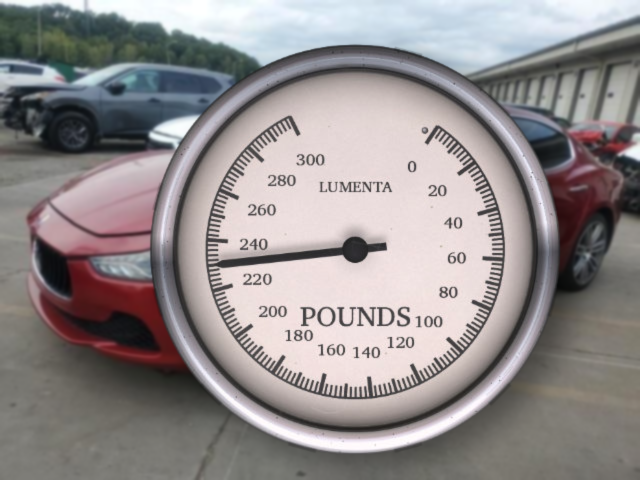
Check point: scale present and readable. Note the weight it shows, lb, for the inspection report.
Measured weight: 230 lb
